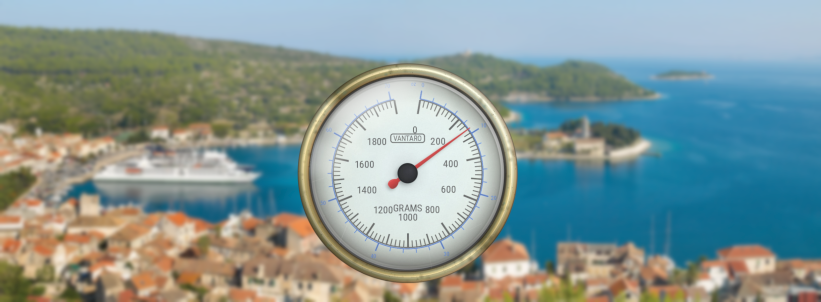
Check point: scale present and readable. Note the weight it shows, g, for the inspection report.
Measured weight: 260 g
